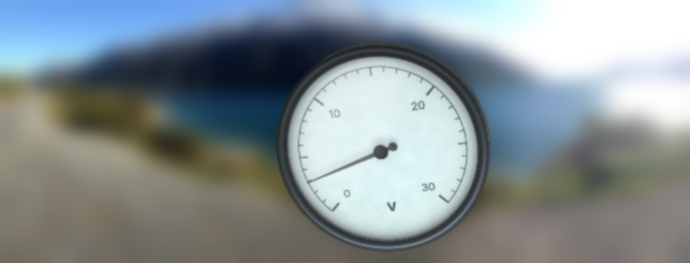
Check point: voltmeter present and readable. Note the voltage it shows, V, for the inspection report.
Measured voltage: 3 V
